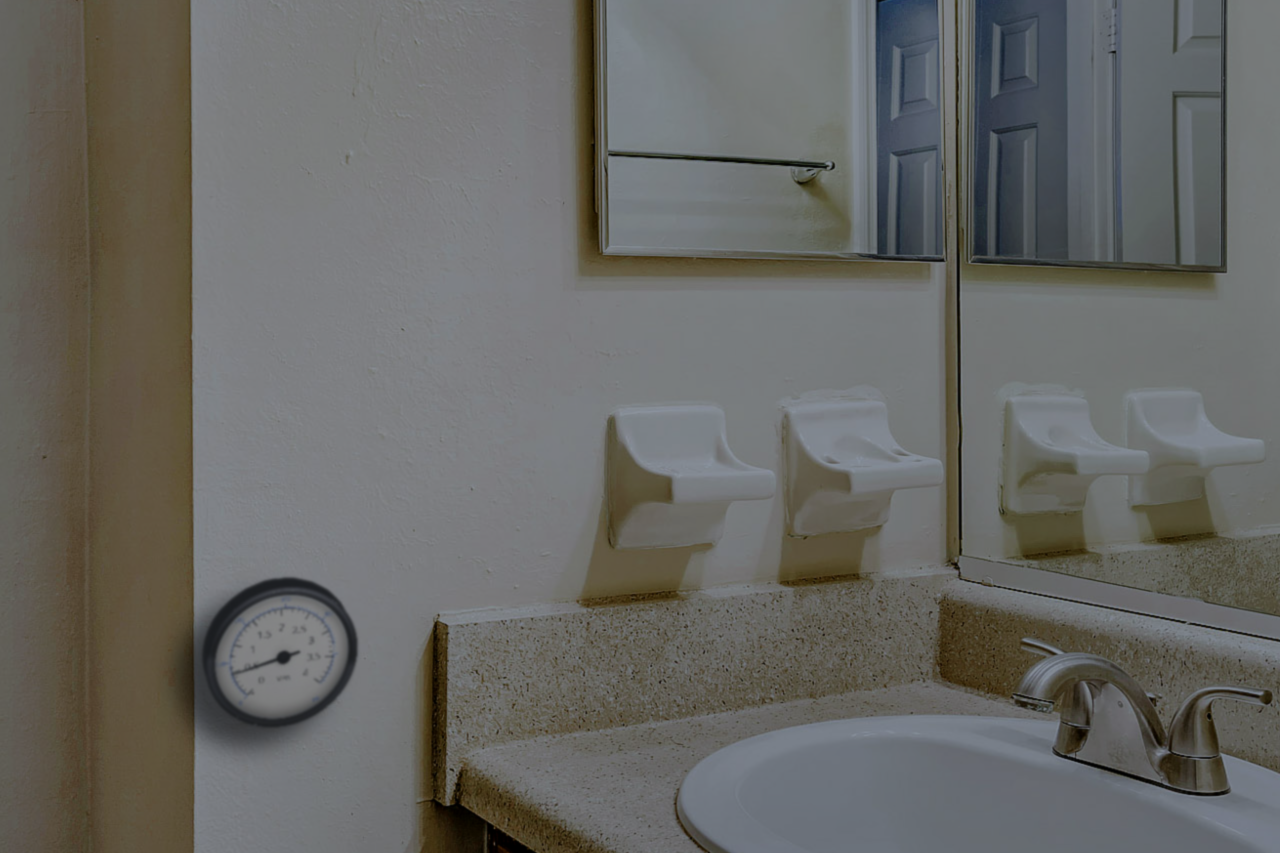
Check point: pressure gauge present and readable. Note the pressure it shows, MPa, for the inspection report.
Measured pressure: 0.5 MPa
